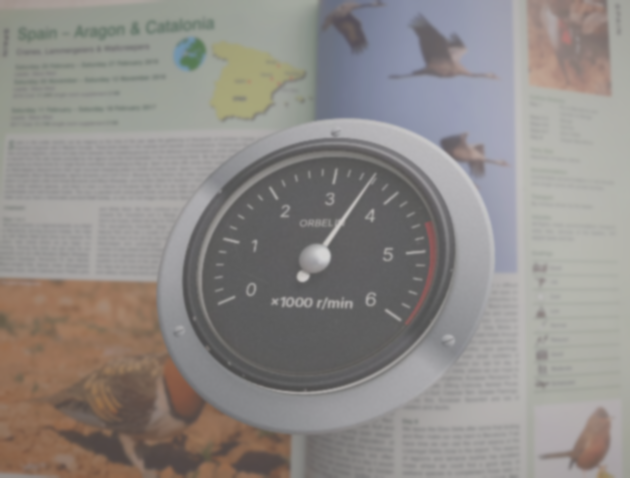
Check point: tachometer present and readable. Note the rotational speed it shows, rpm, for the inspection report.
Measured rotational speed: 3600 rpm
